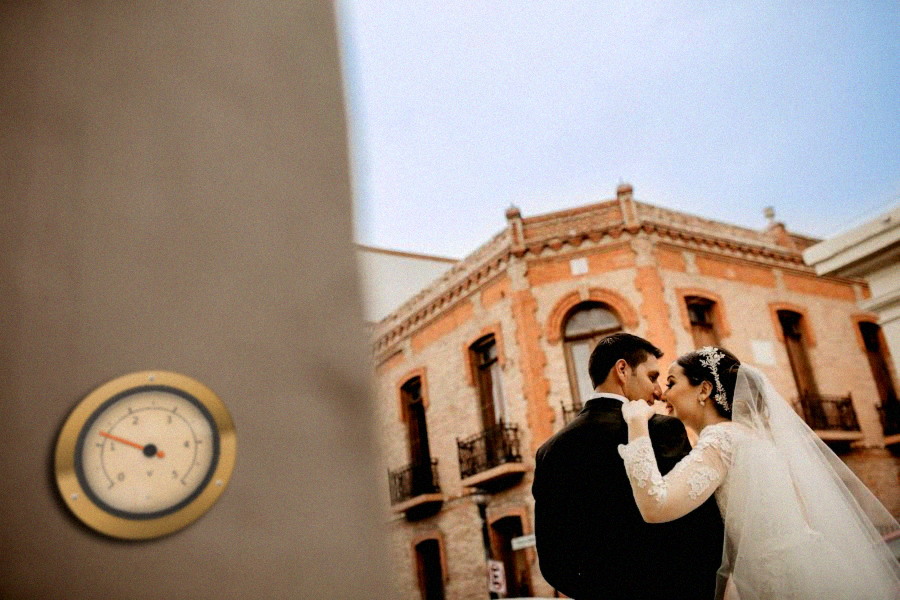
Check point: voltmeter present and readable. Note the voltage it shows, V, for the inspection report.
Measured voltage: 1.25 V
